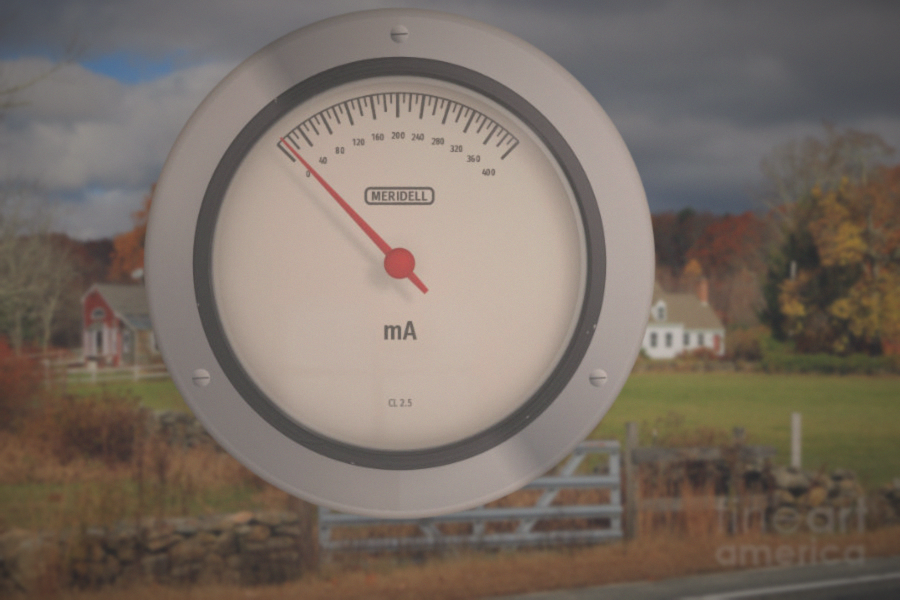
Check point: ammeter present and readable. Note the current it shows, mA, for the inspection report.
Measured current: 10 mA
